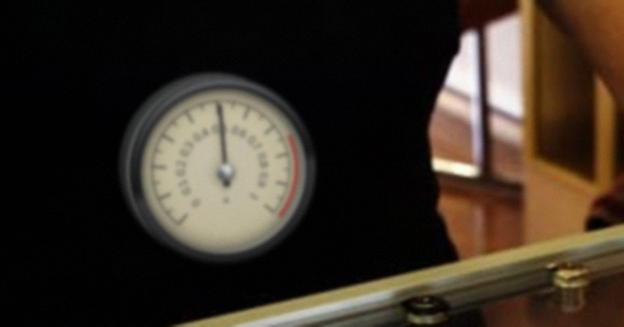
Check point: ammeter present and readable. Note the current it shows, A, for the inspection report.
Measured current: 0.5 A
